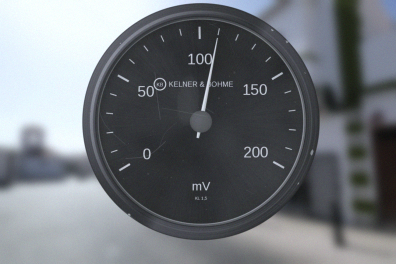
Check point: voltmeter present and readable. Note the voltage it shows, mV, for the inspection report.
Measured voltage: 110 mV
